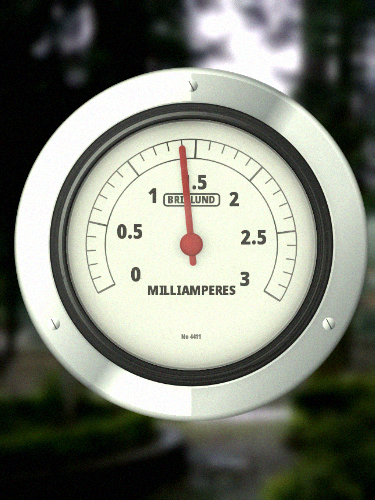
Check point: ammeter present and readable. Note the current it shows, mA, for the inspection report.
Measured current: 1.4 mA
